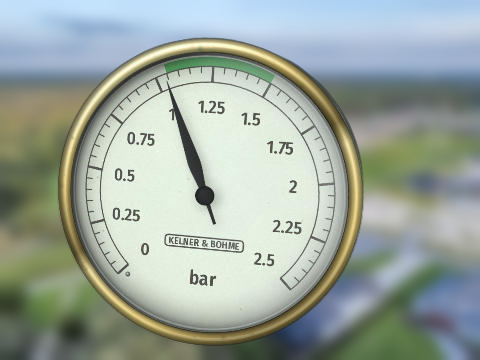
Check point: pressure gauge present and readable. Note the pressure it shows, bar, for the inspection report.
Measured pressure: 1.05 bar
